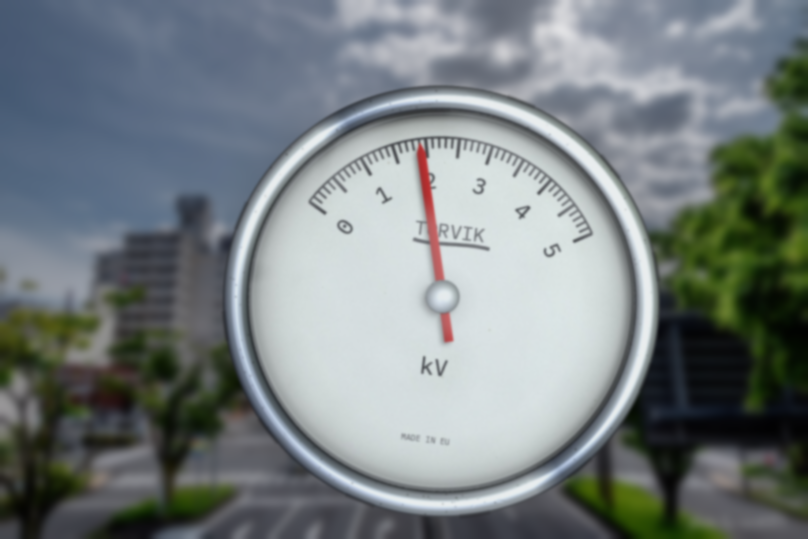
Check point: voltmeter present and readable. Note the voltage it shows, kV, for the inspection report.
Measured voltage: 1.9 kV
